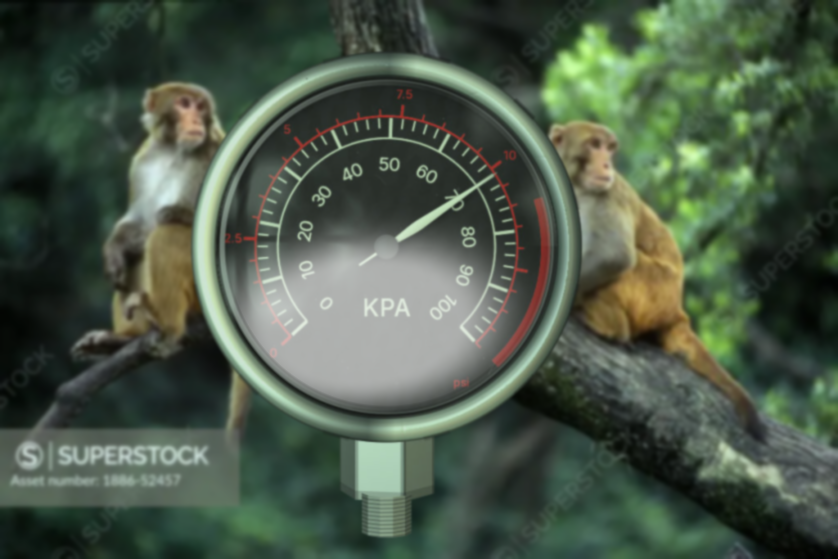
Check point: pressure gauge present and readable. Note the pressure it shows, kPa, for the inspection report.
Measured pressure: 70 kPa
